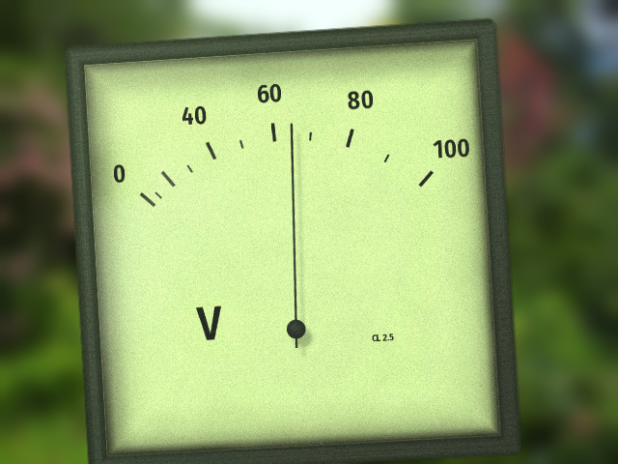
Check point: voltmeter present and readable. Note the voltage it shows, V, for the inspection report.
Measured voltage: 65 V
